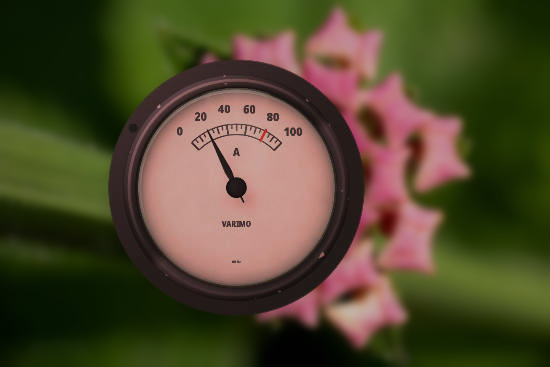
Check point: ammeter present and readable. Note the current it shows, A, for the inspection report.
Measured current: 20 A
